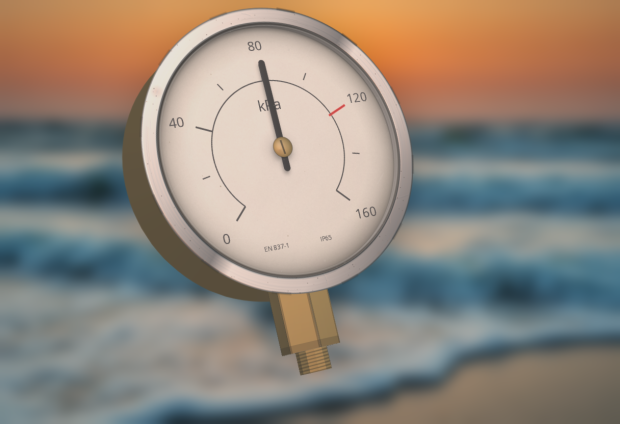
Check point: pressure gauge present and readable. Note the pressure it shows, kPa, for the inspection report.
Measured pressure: 80 kPa
